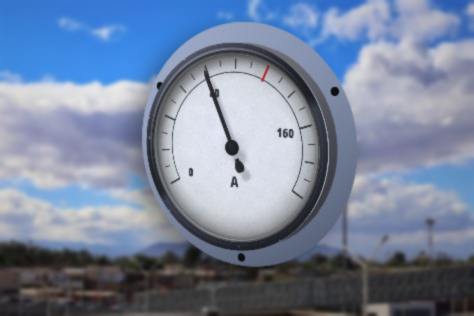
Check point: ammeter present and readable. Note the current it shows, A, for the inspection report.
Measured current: 80 A
